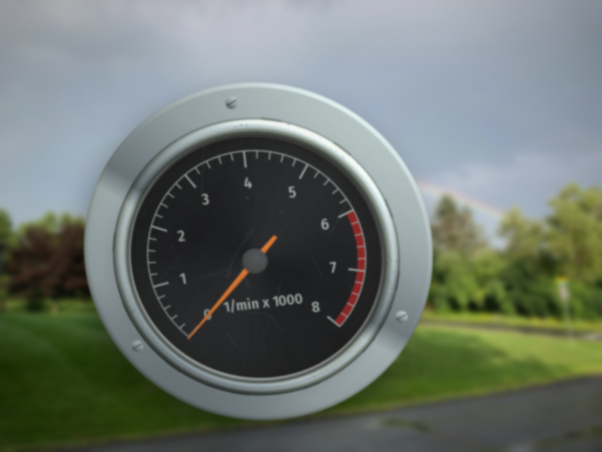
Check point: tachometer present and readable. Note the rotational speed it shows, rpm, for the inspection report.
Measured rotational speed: 0 rpm
